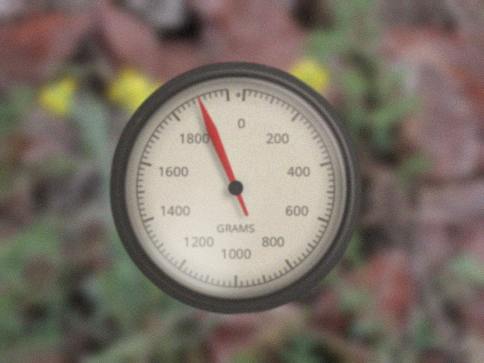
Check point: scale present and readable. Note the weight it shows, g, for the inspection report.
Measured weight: 1900 g
